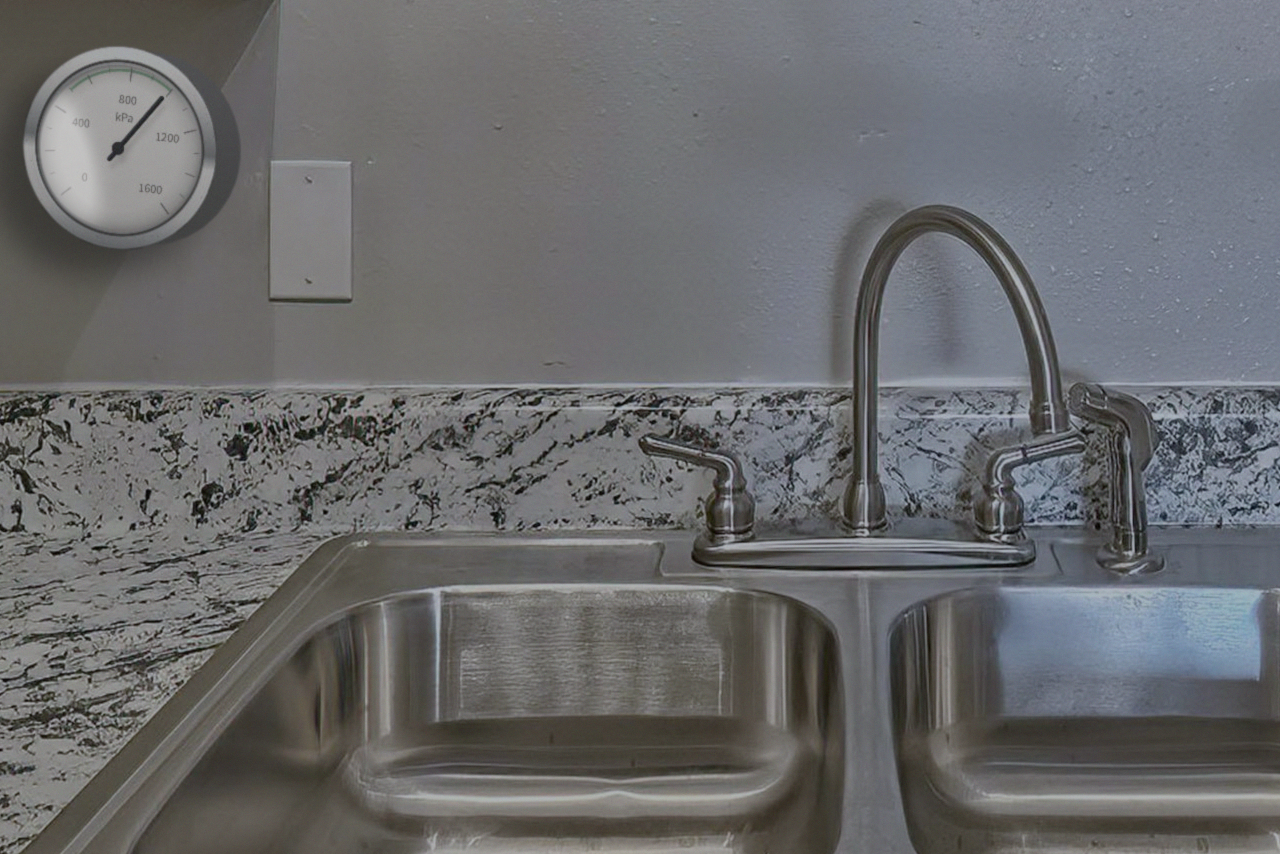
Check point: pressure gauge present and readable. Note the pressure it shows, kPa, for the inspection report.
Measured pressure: 1000 kPa
